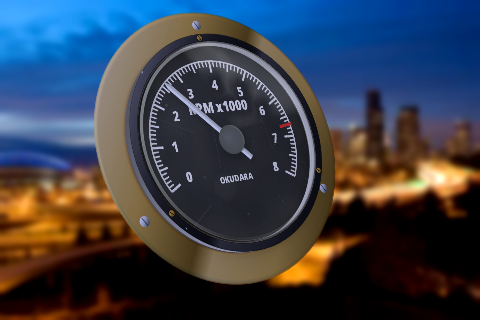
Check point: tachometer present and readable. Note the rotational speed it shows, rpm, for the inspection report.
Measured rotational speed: 2500 rpm
